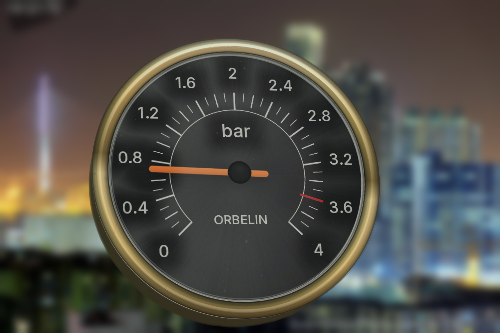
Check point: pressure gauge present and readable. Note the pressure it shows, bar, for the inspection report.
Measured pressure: 0.7 bar
